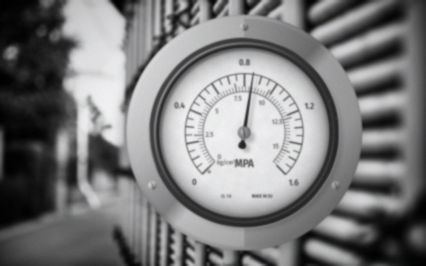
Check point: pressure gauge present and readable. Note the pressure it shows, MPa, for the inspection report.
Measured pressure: 0.85 MPa
